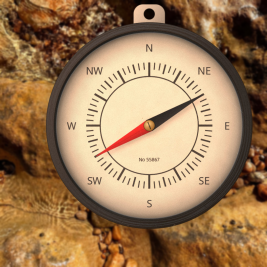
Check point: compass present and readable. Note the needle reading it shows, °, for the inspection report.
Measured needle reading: 240 °
